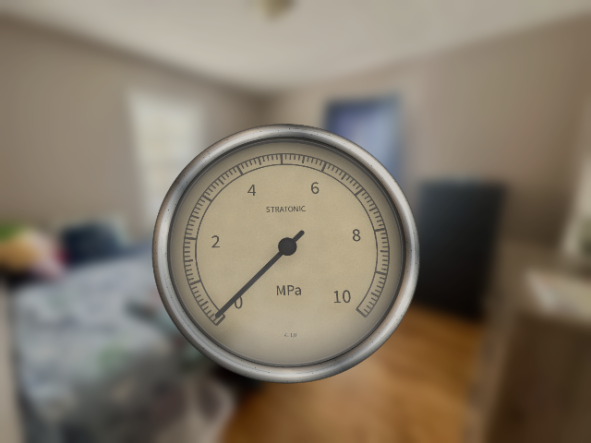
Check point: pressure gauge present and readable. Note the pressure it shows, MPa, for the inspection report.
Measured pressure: 0.1 MPa
